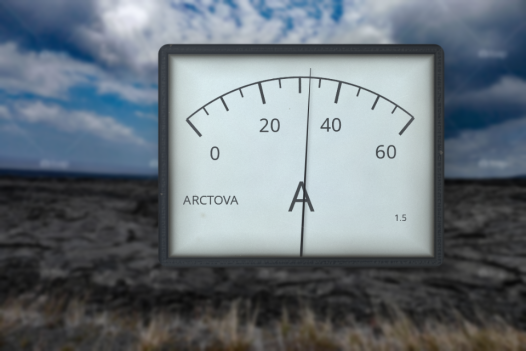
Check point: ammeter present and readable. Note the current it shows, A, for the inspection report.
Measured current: 32.5 A
